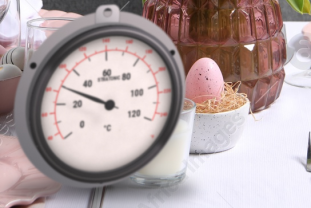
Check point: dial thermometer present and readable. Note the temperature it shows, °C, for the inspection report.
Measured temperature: 30 °C
